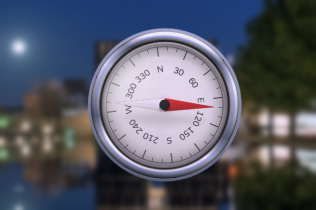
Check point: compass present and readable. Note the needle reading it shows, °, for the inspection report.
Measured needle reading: 100 °
